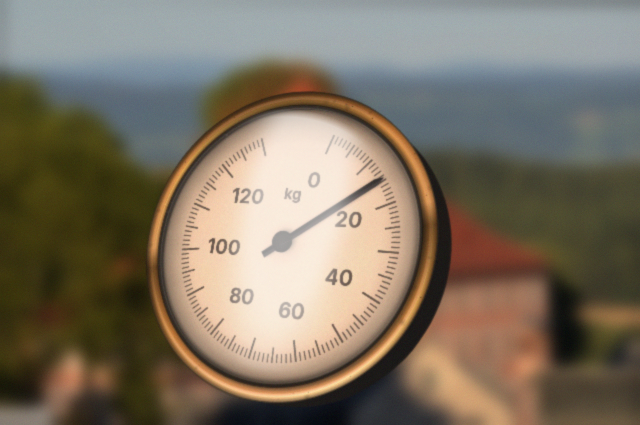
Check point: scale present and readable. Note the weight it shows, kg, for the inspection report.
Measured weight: 15 kg
